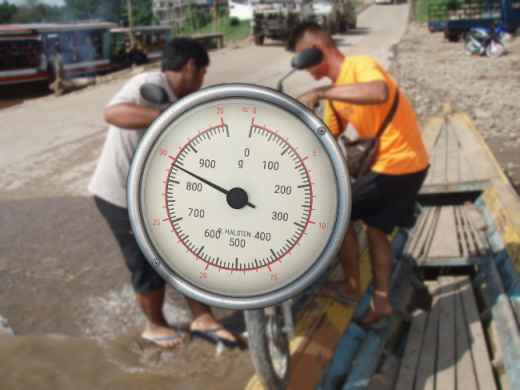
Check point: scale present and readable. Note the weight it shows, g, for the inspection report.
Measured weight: 840 g
